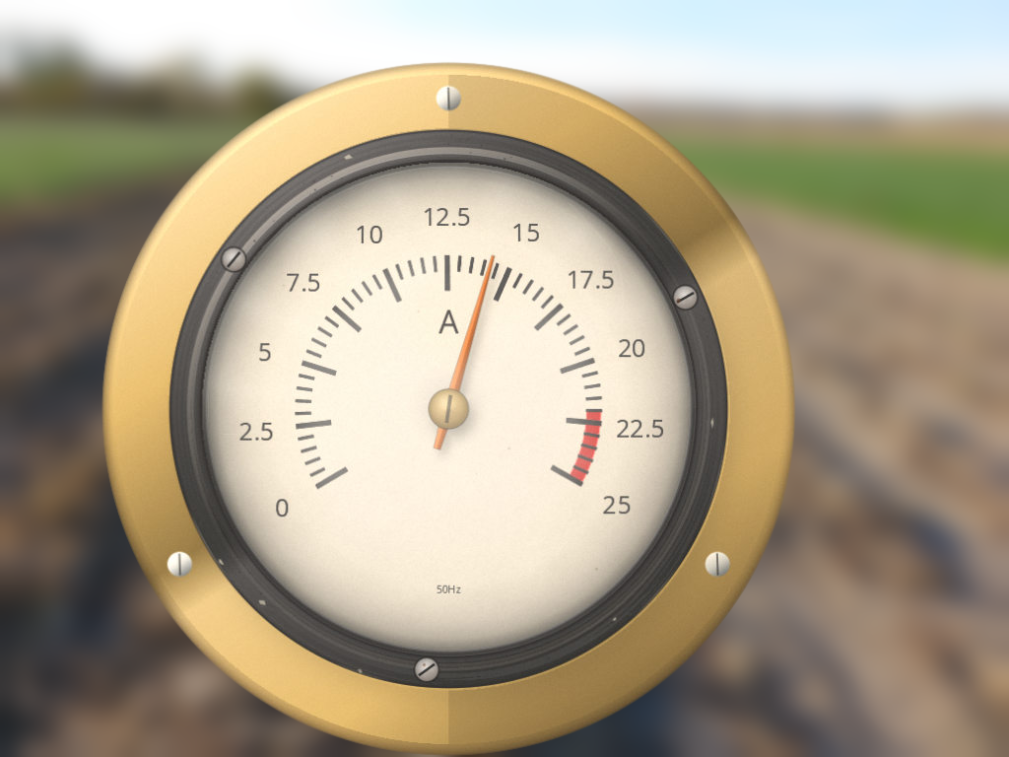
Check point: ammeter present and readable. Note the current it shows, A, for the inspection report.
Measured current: 14.25 A
